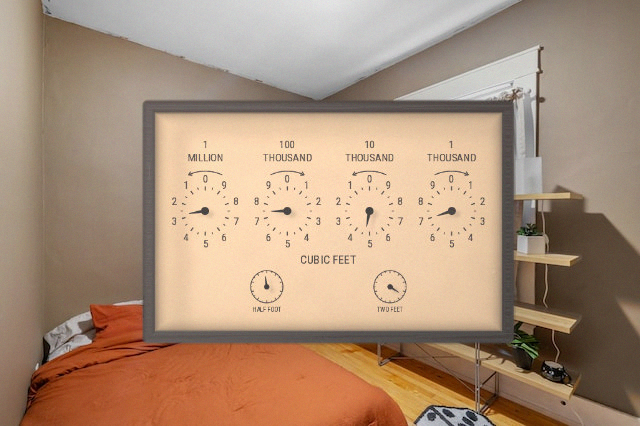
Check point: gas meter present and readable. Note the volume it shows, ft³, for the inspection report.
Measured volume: 274700 ft³
